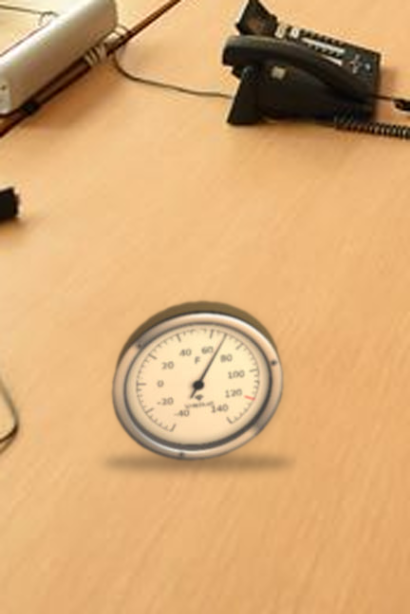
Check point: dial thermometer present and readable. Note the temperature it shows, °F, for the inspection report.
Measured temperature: 68 °F
